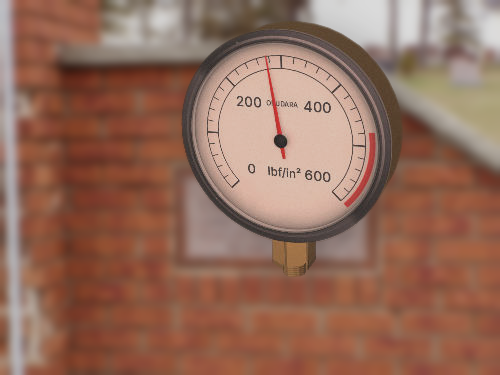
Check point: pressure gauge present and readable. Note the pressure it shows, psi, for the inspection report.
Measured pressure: 280 psi
